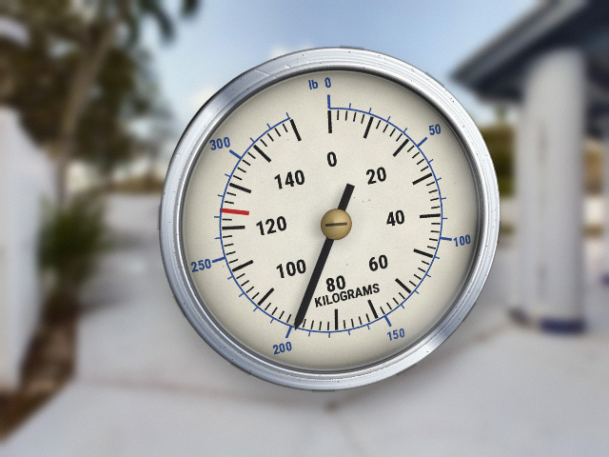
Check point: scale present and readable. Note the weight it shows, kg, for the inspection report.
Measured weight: 90 kg
